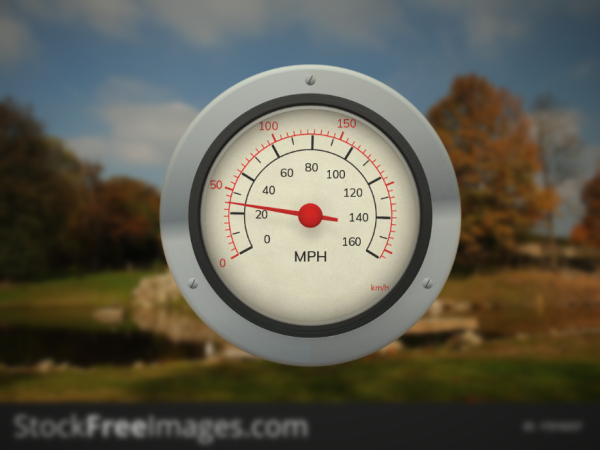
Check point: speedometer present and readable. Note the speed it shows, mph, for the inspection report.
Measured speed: 25 mph
